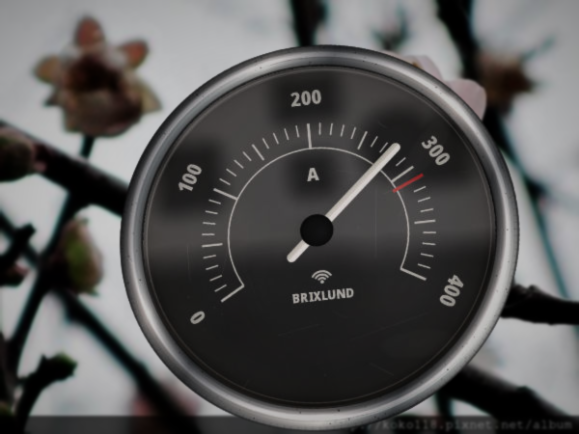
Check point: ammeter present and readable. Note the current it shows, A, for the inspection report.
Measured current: 280 A
